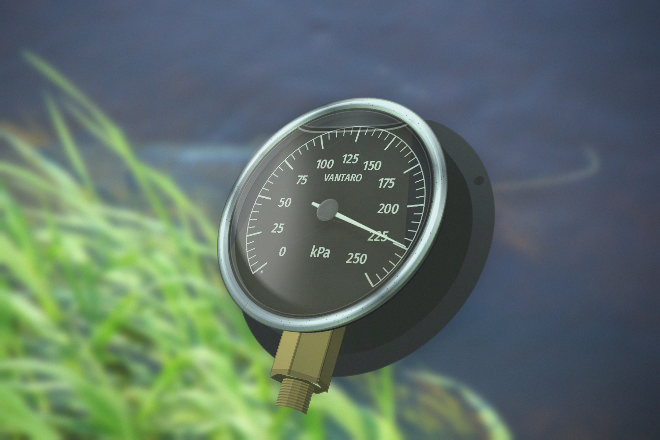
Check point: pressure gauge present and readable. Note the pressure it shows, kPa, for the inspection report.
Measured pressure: 225 kPa
